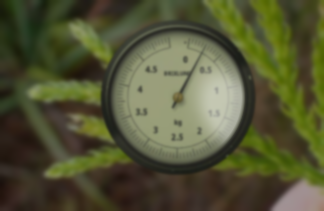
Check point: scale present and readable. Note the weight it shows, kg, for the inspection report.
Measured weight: 0.25 kg
